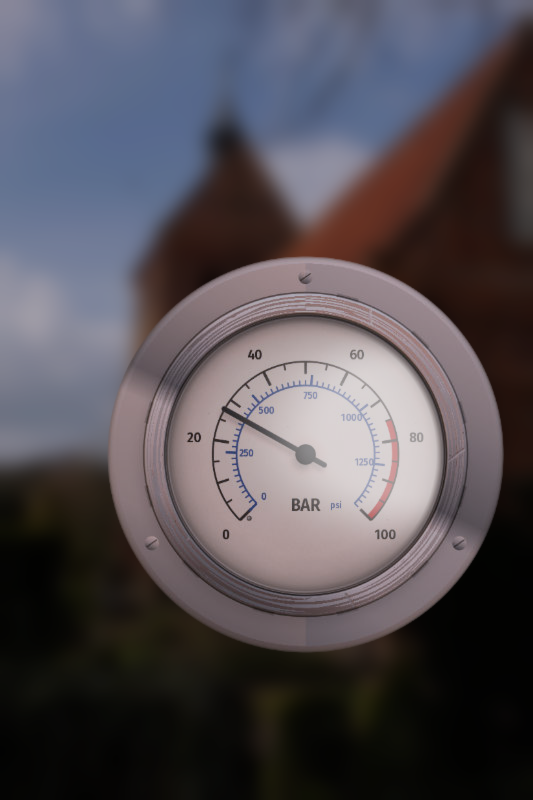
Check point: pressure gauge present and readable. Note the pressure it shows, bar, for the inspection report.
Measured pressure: 27.5 bar
